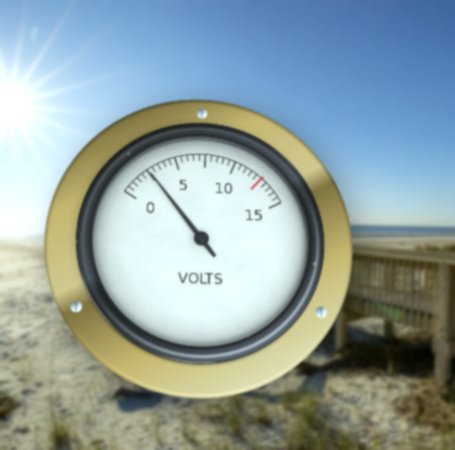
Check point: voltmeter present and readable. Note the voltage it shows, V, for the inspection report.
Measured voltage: 2.5 V
